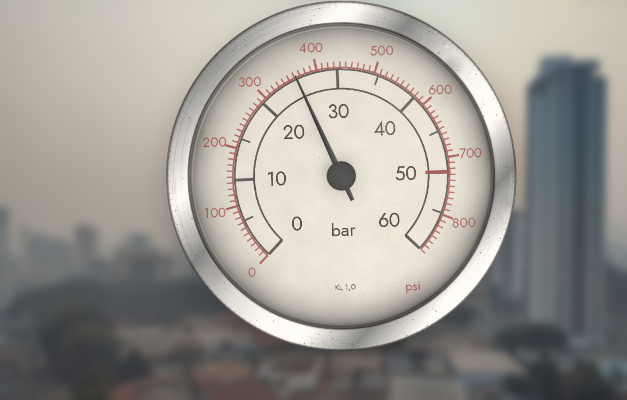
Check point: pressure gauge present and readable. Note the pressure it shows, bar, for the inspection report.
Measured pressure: 25 bar
